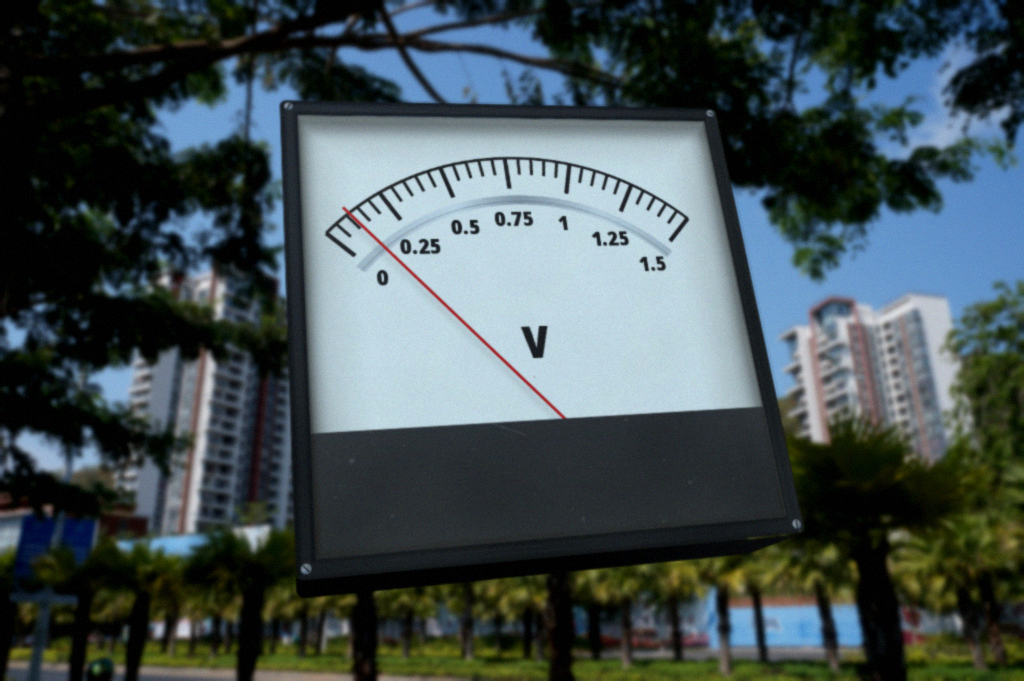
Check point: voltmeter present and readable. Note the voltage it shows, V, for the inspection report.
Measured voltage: 0.1 V
